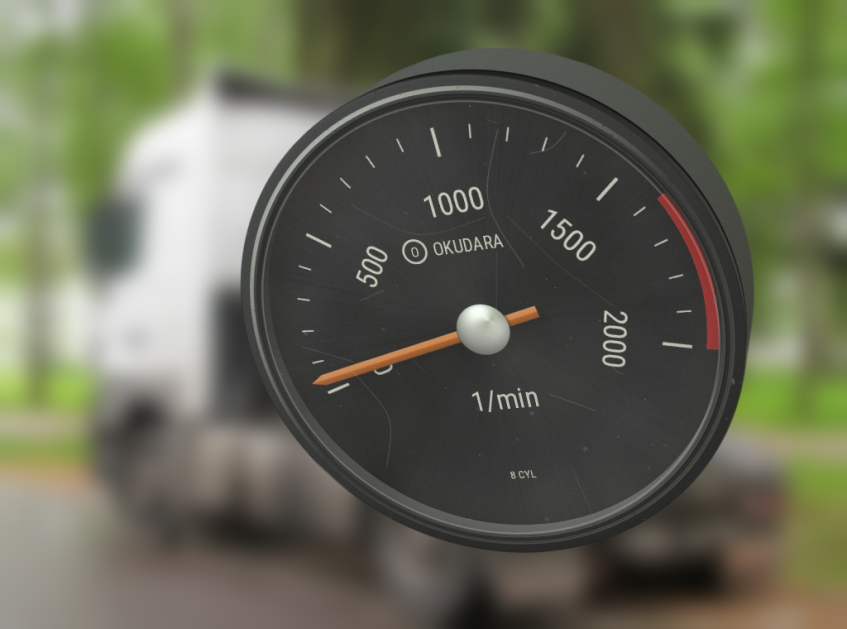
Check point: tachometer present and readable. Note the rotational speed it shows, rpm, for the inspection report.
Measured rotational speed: 50 rpm
